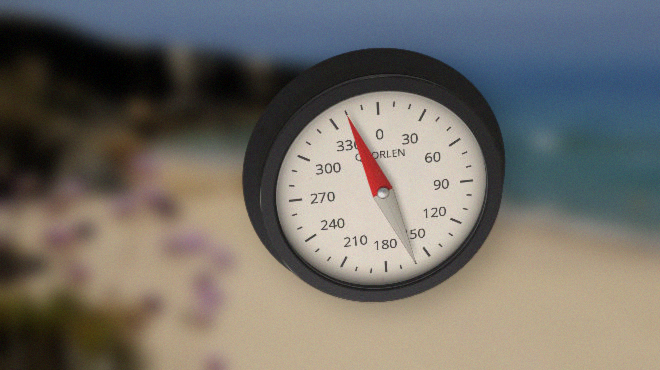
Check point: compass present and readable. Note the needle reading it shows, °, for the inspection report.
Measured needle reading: 340 °
